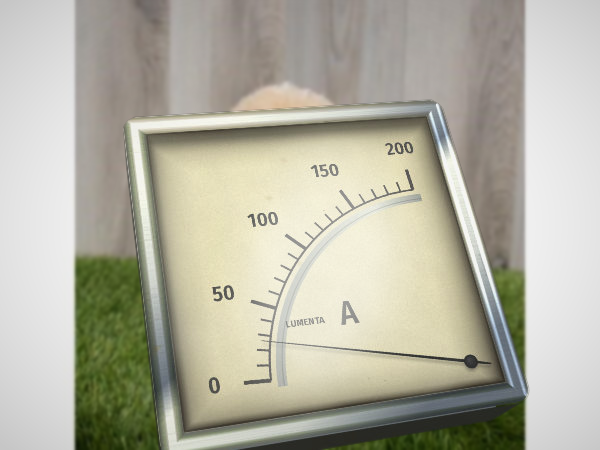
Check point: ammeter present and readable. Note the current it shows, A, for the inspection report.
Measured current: 25 A
